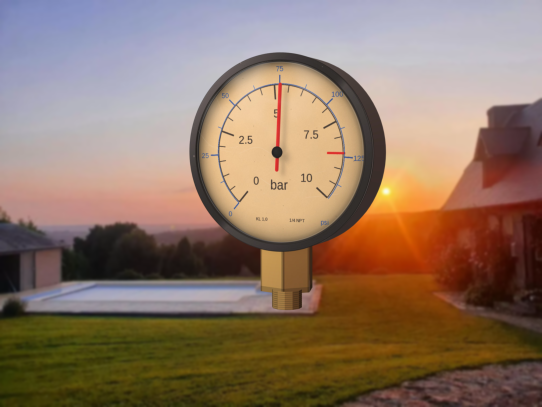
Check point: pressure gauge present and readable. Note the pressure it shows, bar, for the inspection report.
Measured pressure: 5.25 bar
